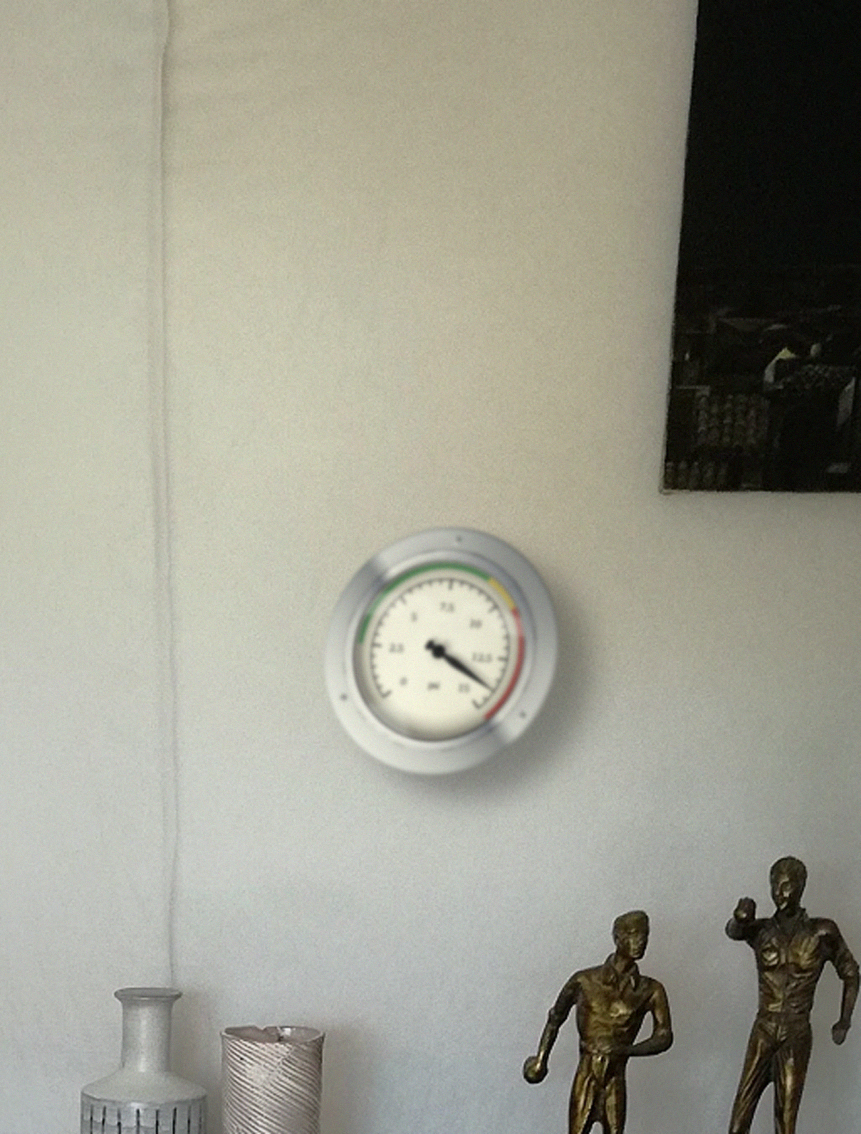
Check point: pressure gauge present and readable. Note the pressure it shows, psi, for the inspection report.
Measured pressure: 14 psi
